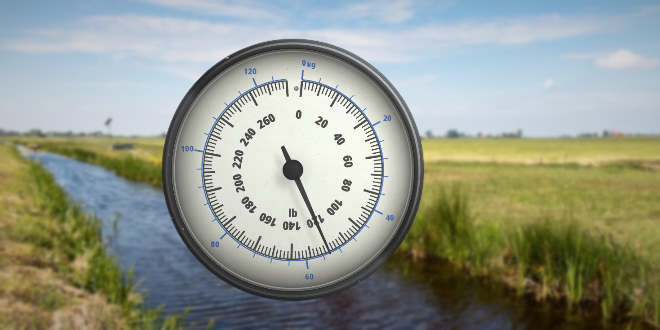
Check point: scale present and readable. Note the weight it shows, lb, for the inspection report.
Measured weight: 120 lb
